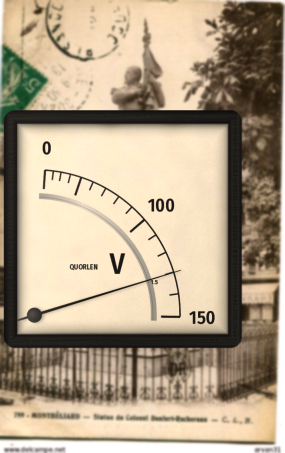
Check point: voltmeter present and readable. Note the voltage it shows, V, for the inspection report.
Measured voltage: 130 V
